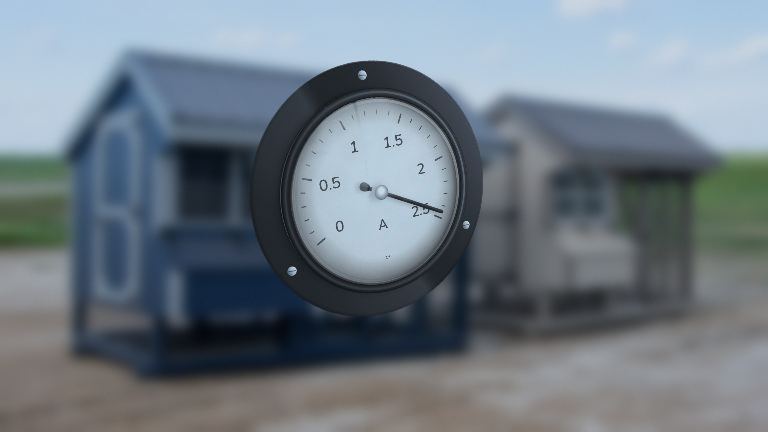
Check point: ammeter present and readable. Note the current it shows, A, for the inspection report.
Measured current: 2.45 A
